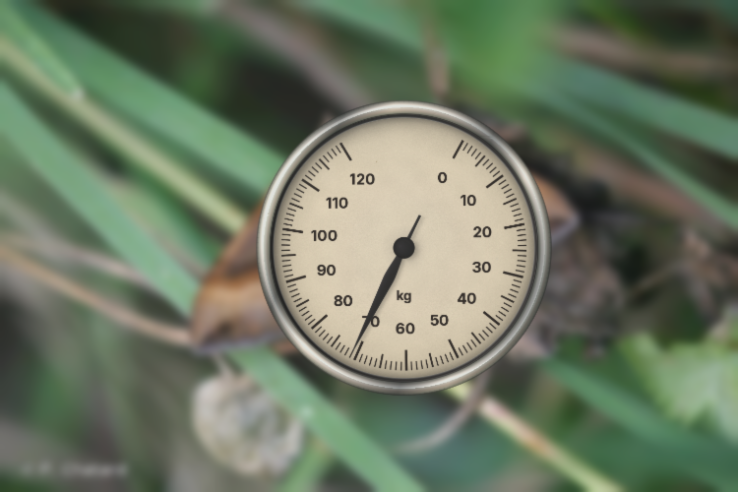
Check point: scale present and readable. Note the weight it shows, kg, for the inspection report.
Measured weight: 71 kg
